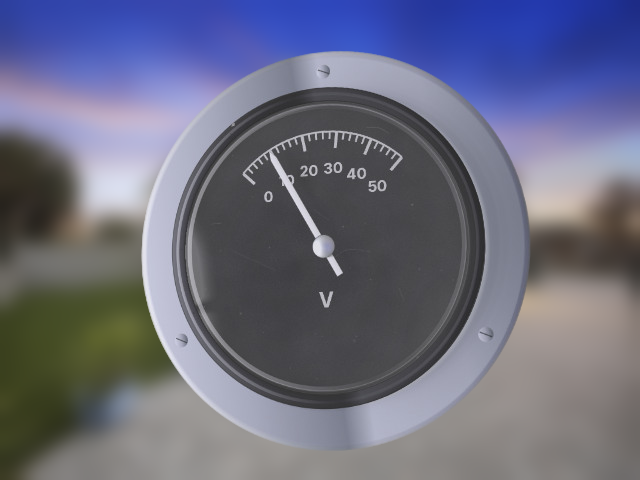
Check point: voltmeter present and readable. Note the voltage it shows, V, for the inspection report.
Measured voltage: 10 V
